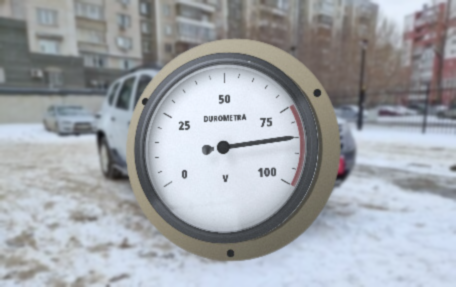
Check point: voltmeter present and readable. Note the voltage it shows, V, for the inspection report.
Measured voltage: 85 V
